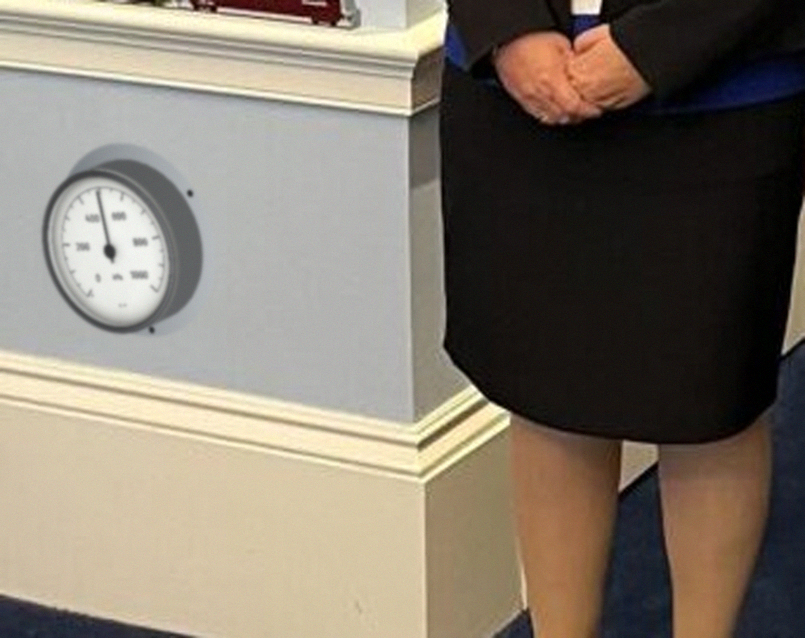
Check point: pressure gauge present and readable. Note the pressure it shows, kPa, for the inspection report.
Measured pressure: 500 kPa
